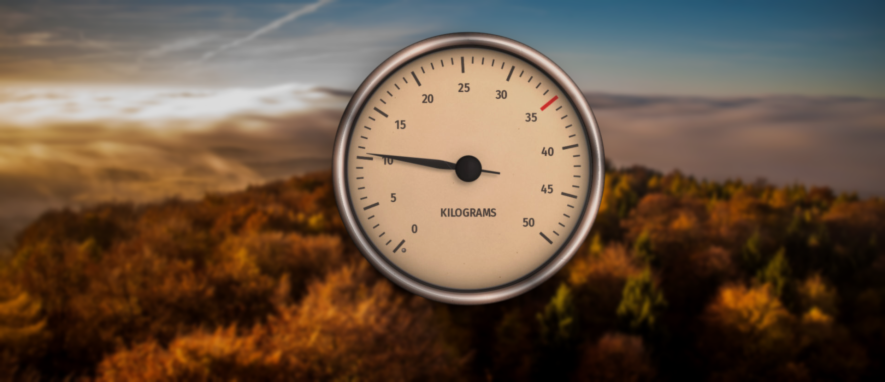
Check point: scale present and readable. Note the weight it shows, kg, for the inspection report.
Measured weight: 10.5 kg
